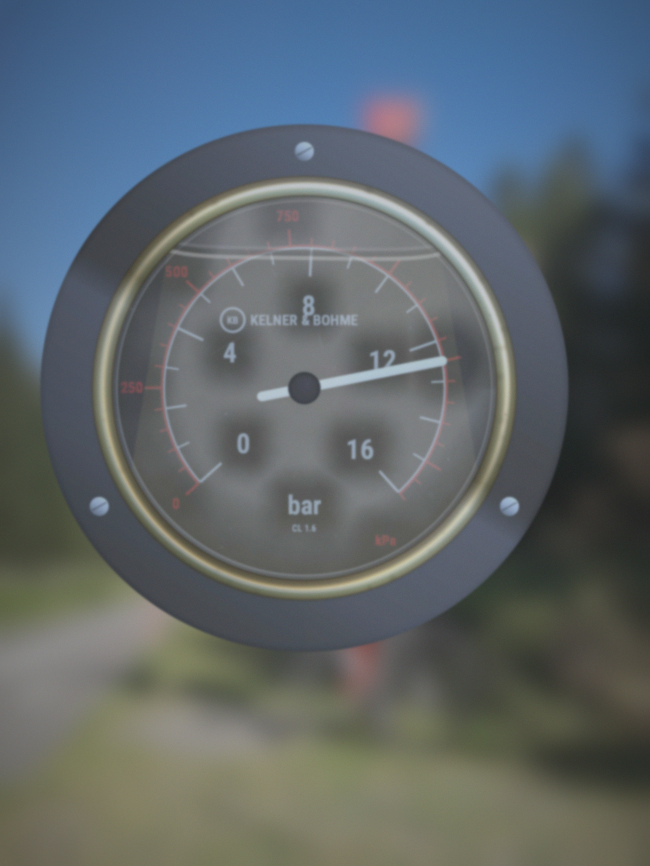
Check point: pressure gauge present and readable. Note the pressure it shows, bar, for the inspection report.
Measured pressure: 12.5 bar
